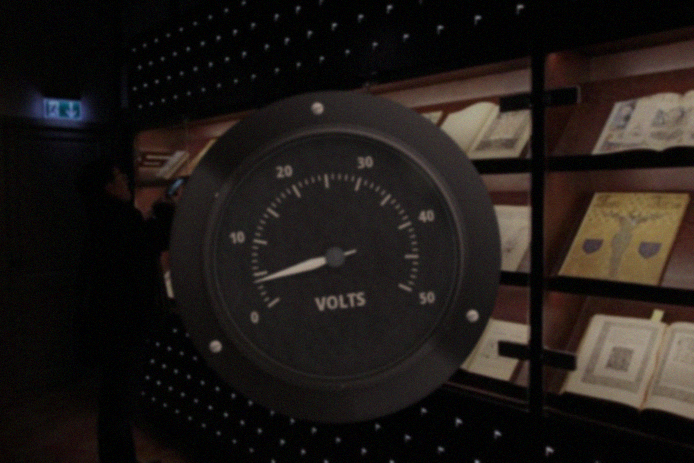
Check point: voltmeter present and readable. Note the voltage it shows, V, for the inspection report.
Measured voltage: 4 V
